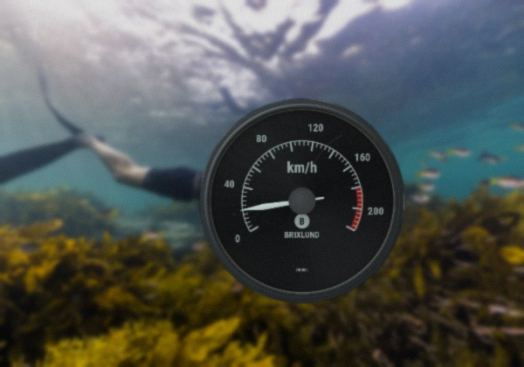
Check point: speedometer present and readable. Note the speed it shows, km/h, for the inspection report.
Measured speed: 20 km/h
